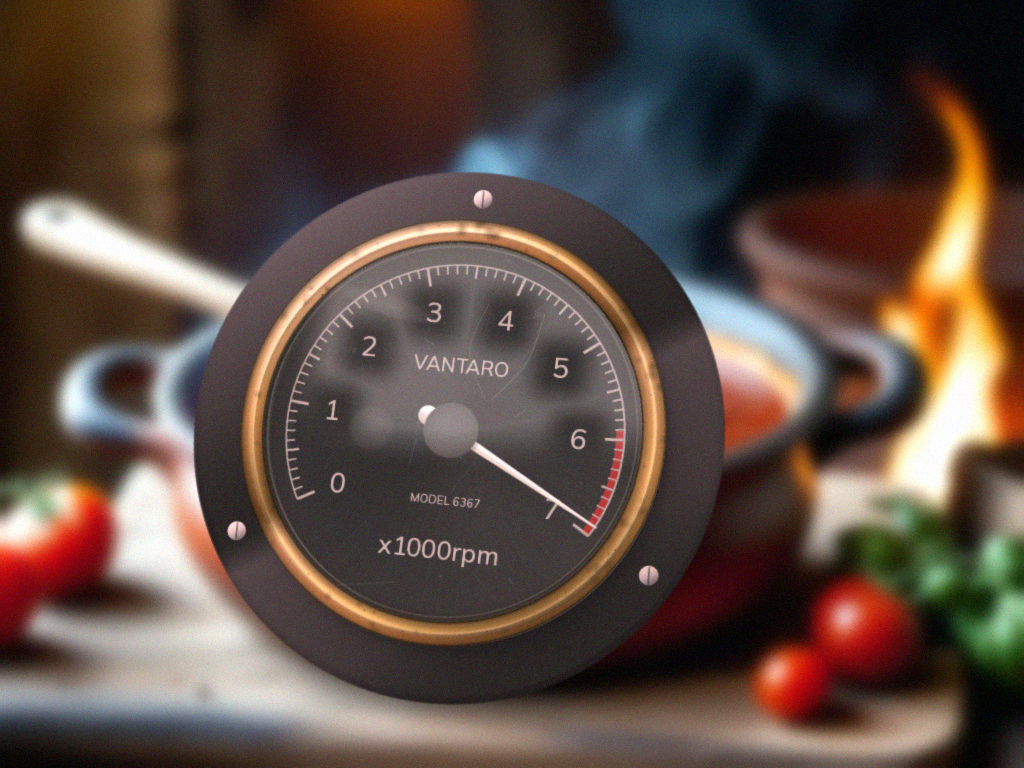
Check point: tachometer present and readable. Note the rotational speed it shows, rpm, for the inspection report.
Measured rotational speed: 6900 rpm
